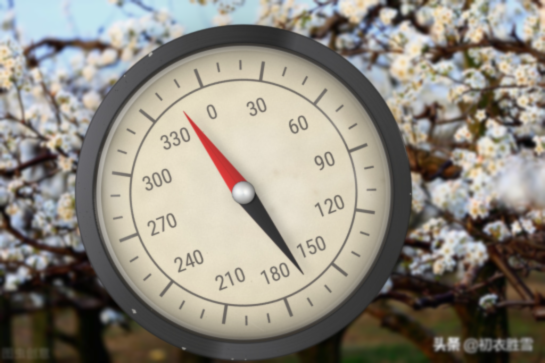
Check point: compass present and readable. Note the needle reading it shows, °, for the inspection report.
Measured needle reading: 345 °
